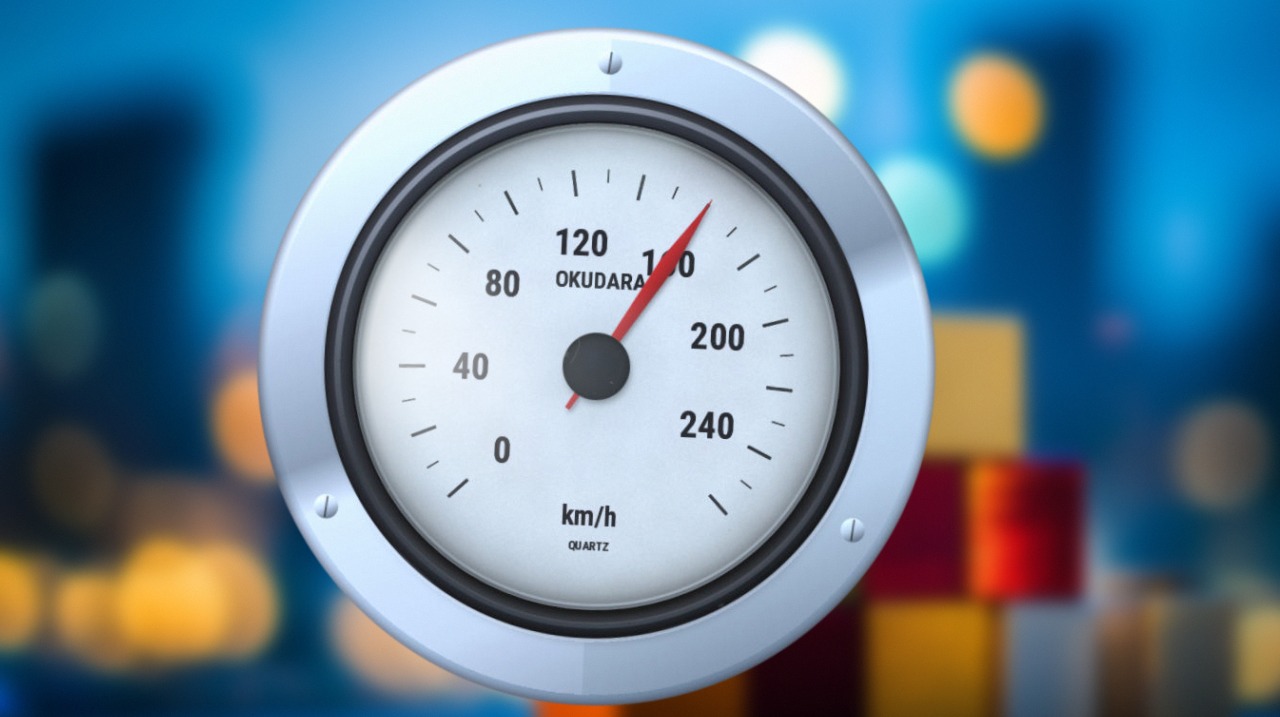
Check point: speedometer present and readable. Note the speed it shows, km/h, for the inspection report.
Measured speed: 160 km/h
